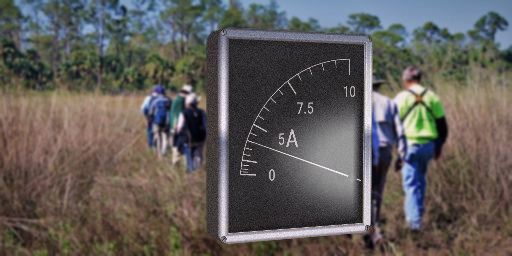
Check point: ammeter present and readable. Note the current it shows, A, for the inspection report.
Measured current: 4 A
